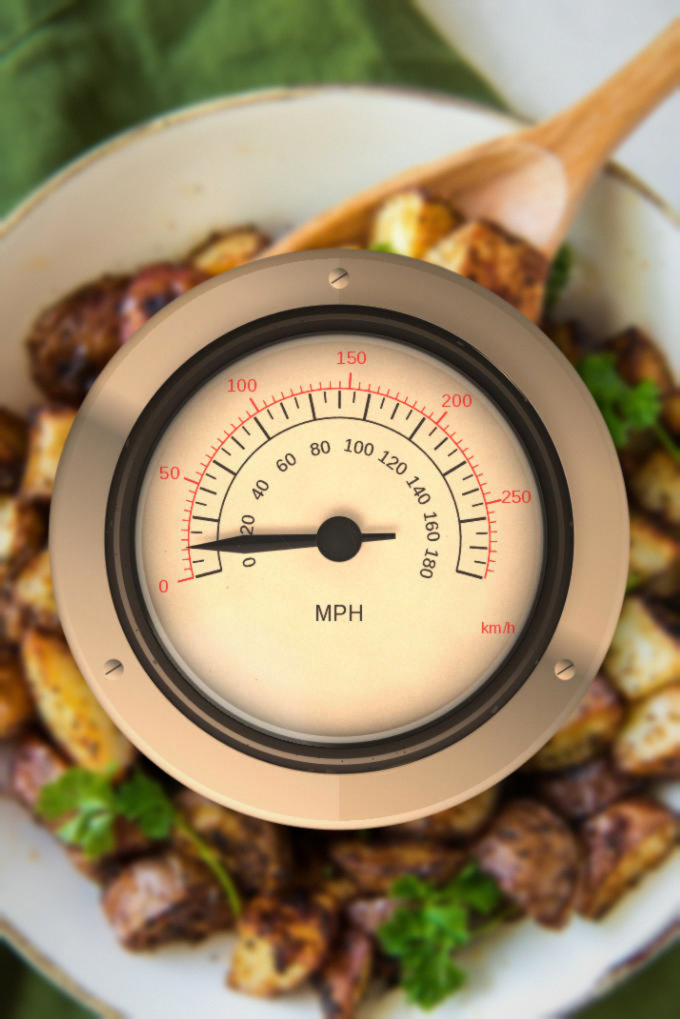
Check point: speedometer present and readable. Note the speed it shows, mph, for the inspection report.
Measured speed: 10 mph
